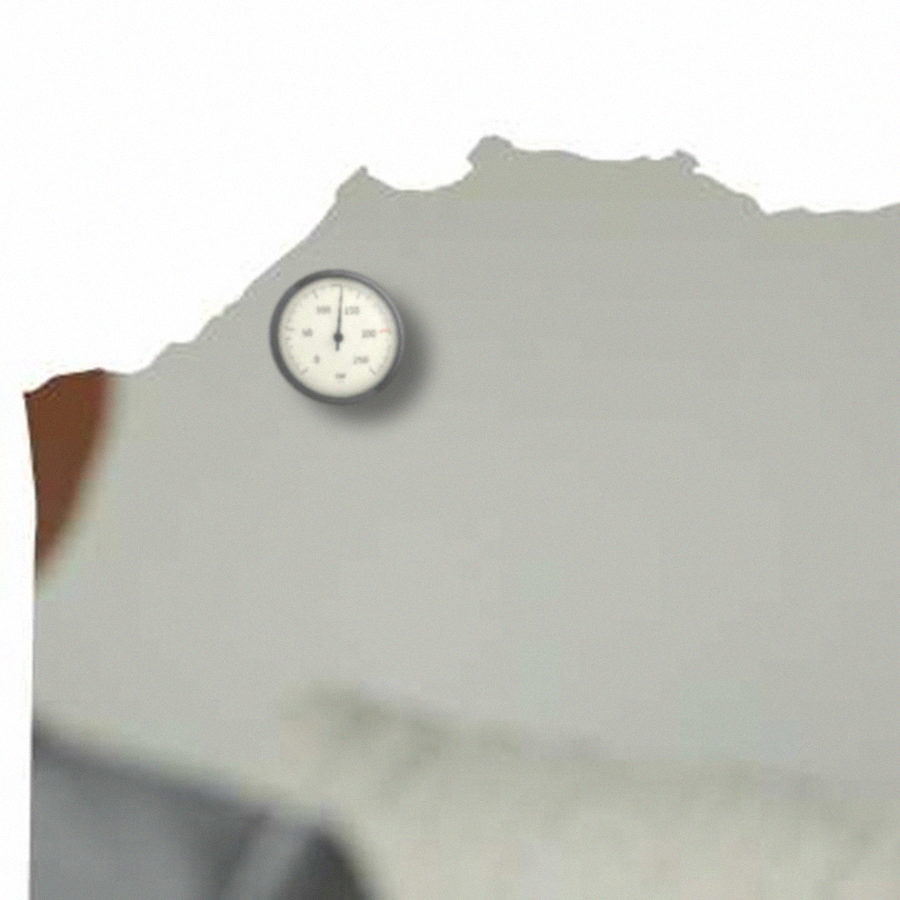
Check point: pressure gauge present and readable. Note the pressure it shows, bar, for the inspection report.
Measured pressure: 130 bar
